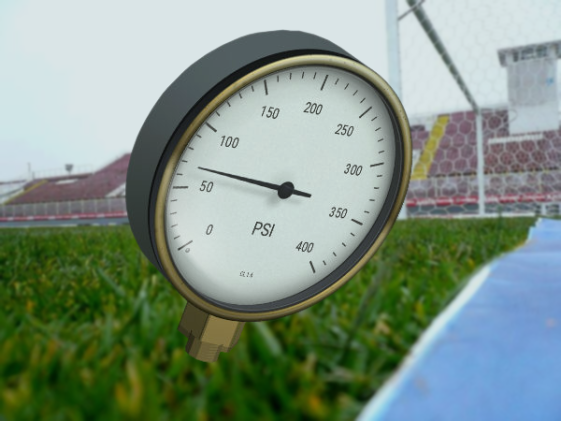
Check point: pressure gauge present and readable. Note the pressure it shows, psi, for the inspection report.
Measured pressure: 70 psi
